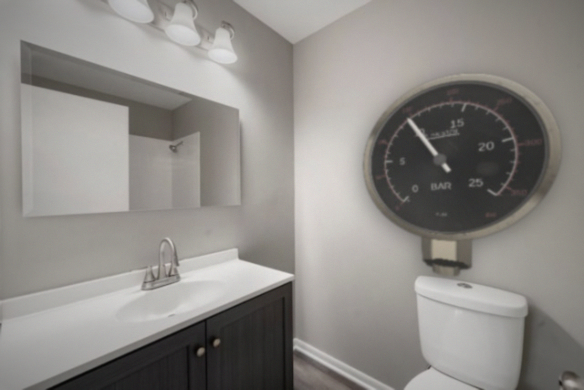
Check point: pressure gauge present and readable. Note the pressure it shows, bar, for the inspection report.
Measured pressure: 10 bar
